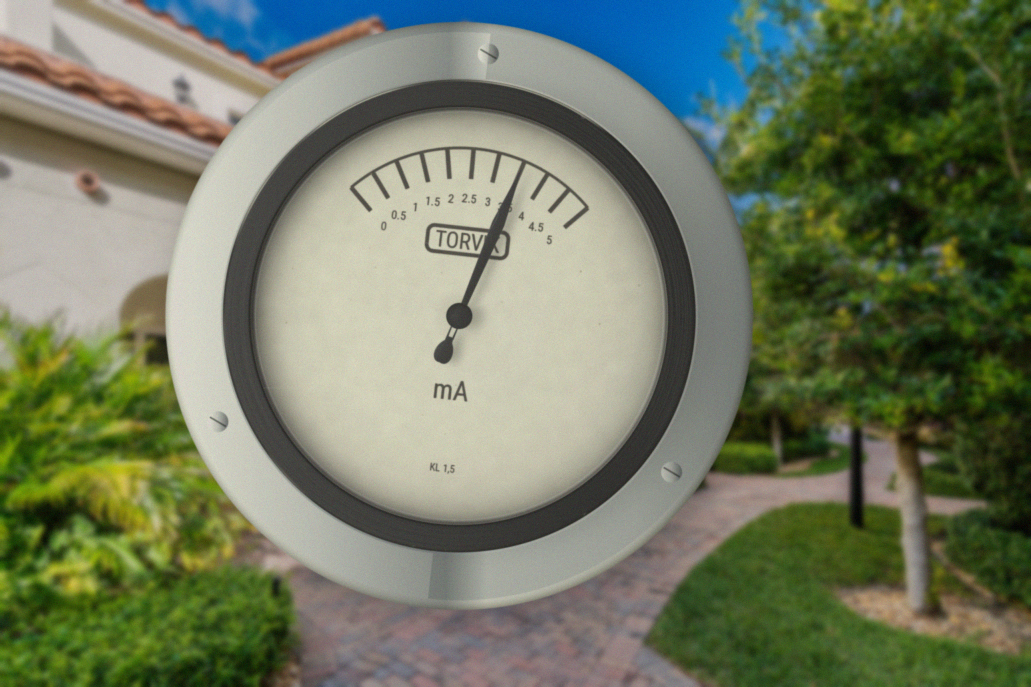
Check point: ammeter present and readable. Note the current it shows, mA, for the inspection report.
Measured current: 3.5 mA
